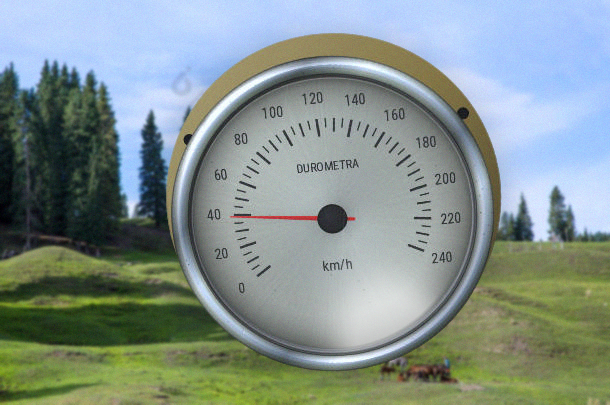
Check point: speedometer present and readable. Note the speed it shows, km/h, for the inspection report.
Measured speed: 40 km/h
